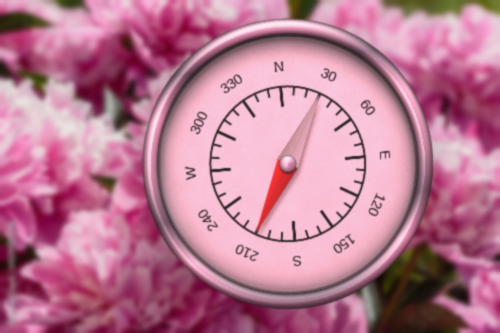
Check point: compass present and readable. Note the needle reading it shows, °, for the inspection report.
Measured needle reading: 210 °
